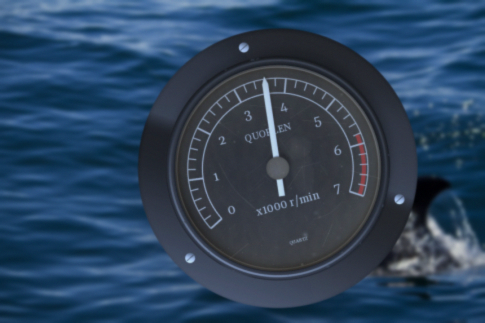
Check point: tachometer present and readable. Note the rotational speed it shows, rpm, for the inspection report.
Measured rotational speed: 3600 rpm
